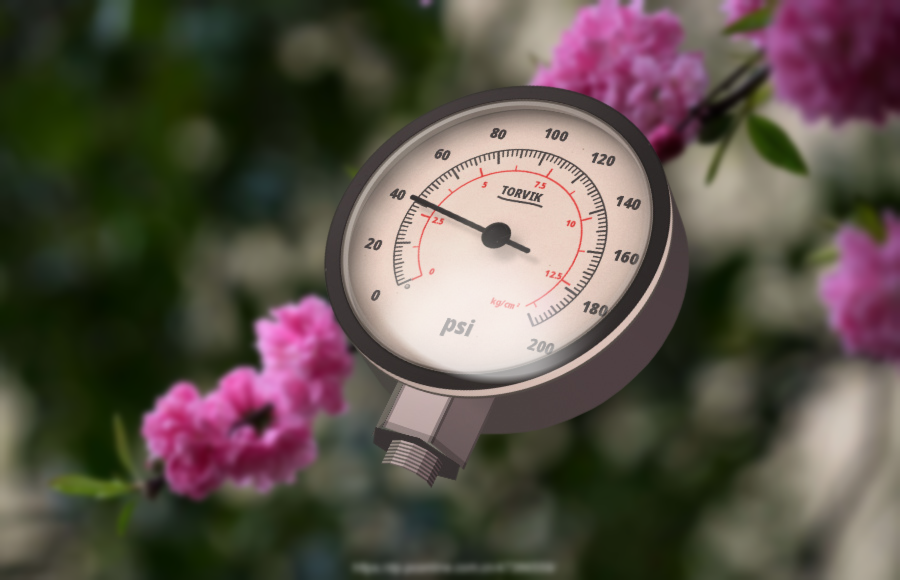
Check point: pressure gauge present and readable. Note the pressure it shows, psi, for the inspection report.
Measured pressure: 40 psi
